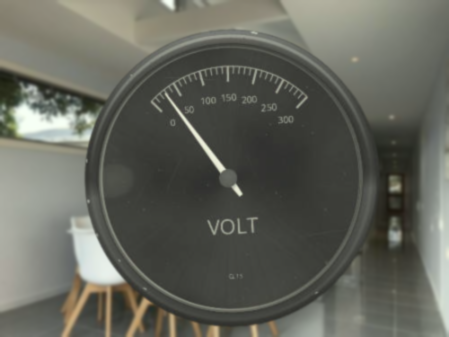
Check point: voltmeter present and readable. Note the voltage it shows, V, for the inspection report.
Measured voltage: 30 V
